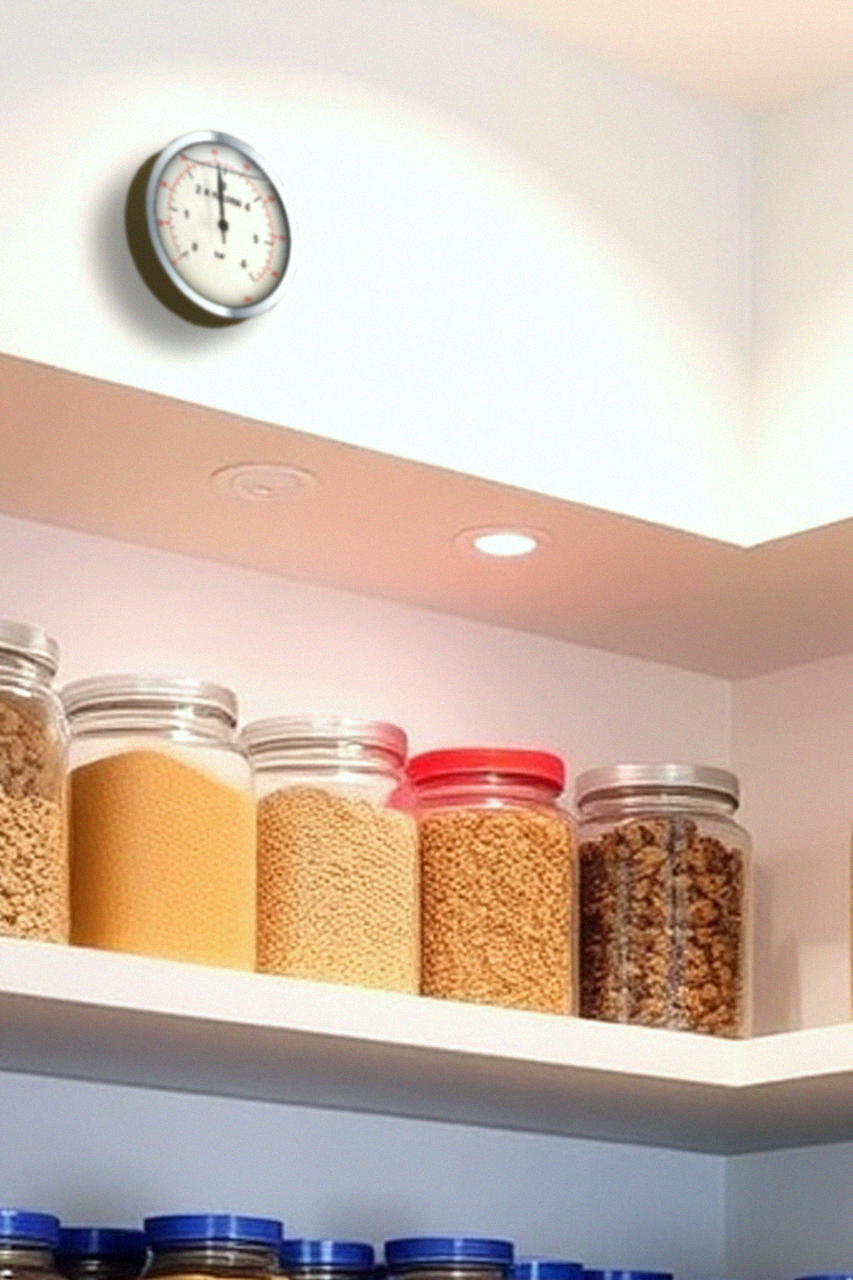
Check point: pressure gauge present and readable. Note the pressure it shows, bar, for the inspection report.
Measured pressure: 2.8 bar
